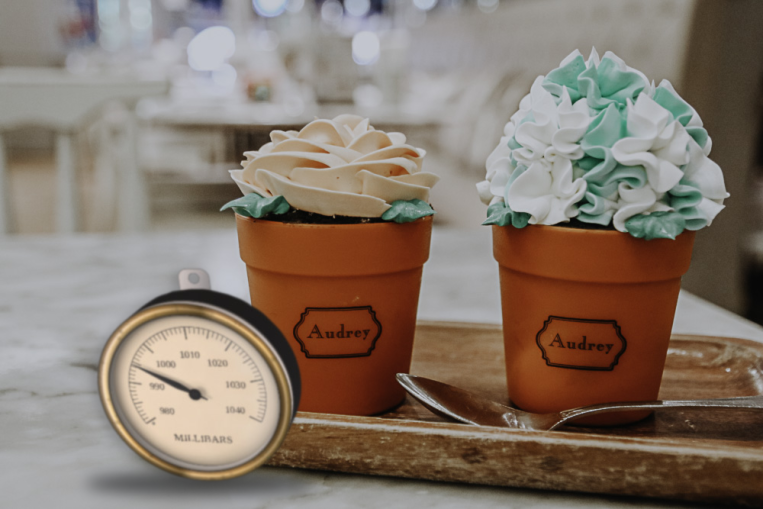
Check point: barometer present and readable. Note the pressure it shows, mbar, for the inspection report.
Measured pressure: 995 mbar
